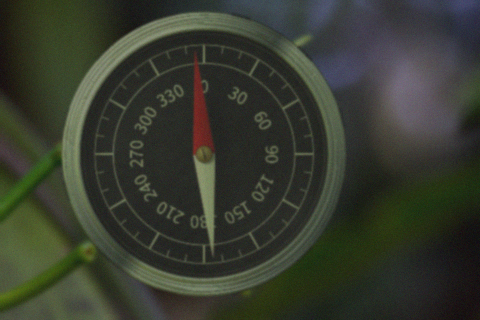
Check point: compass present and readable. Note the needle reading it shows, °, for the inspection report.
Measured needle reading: 355 °
